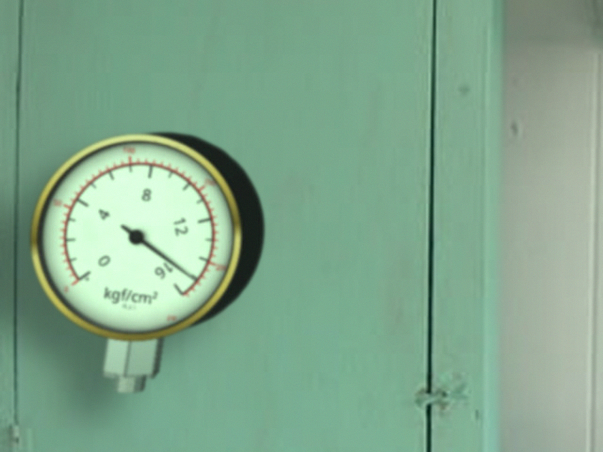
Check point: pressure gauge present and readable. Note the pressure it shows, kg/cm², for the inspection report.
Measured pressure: 15 kg/cm²
